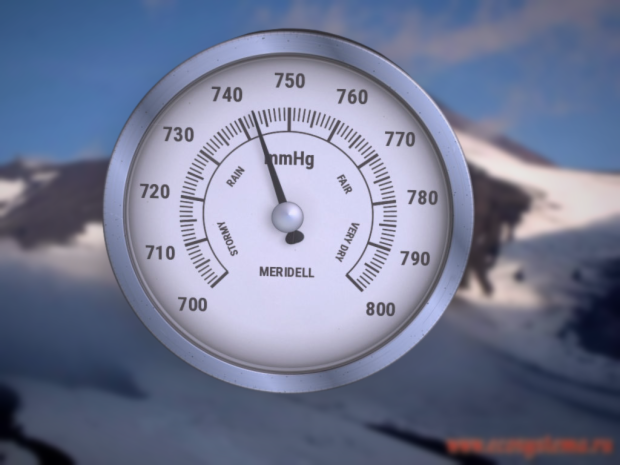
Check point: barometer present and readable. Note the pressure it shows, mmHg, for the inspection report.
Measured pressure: 743 mmHg
